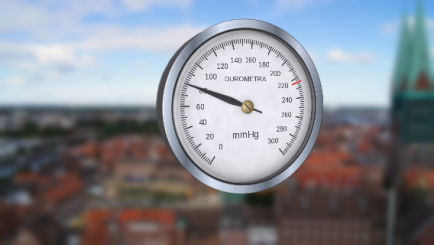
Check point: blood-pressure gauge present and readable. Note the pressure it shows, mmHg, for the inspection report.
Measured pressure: 80 mmHg
